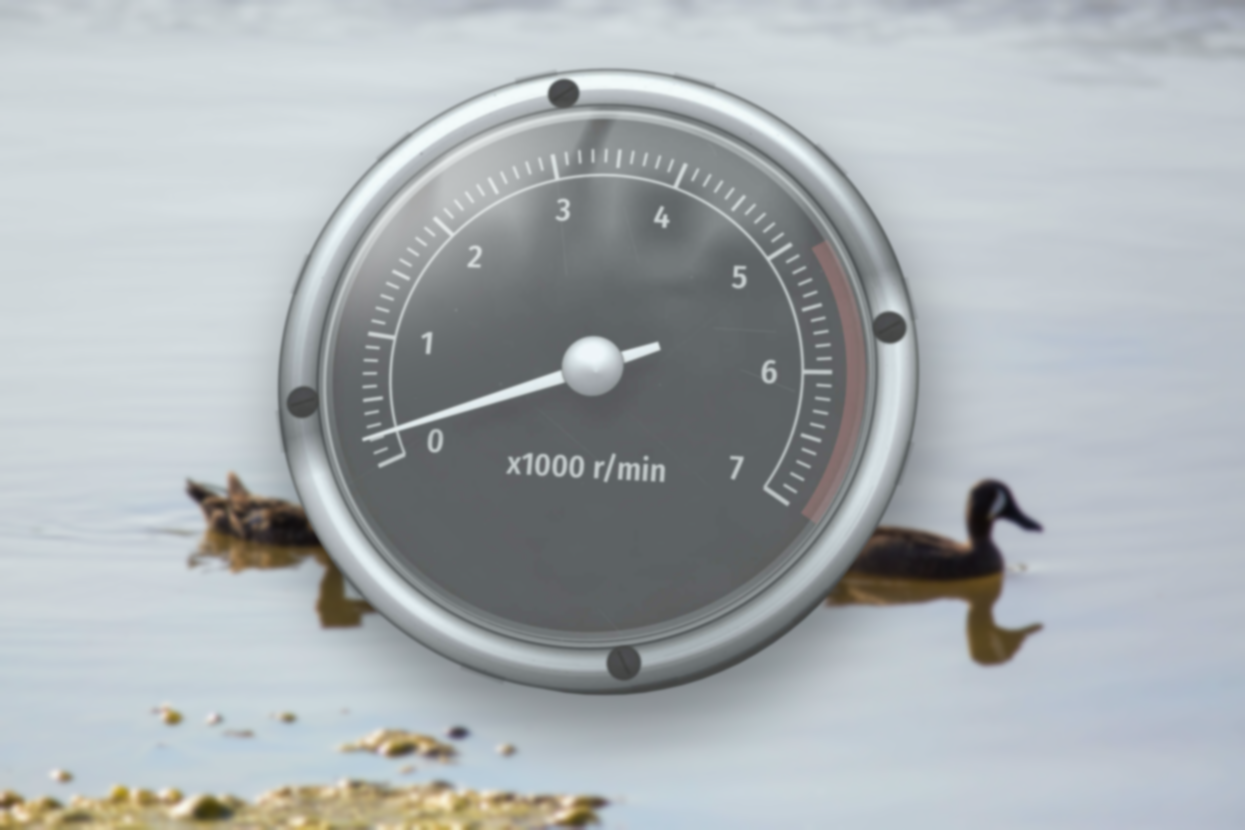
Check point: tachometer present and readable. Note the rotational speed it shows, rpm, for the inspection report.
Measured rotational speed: 200 rpm
